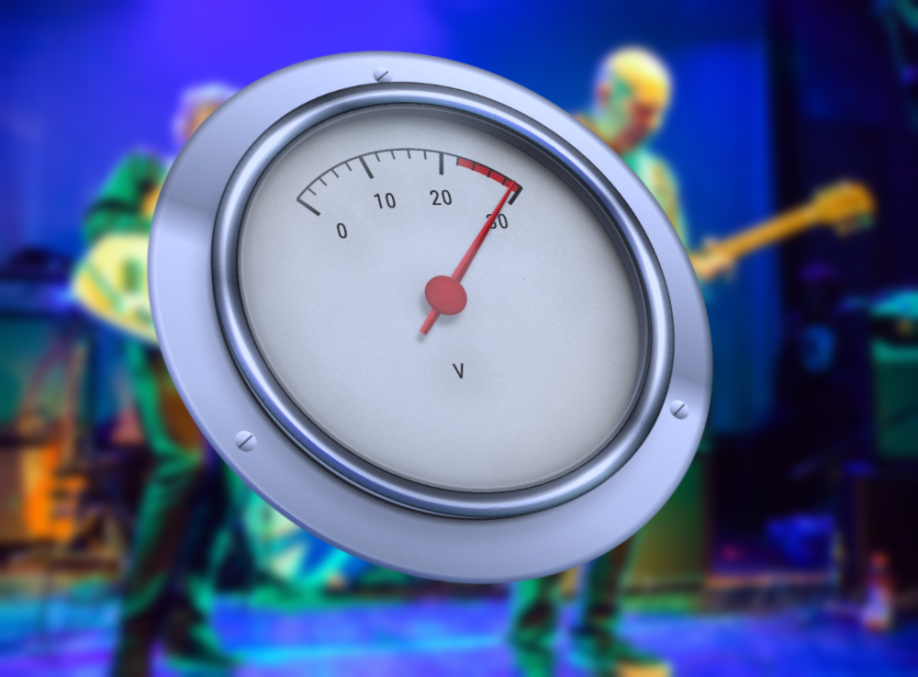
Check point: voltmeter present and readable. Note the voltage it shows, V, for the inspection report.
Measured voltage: 29 V
